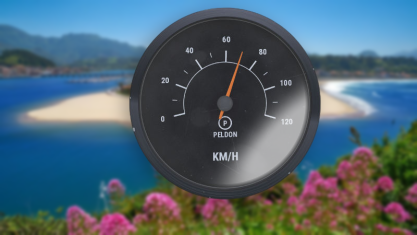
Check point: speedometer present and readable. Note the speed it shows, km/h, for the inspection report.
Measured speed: 70 km/h
